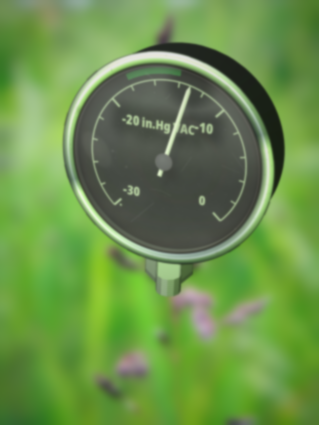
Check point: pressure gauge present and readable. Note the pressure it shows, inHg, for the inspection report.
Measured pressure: -13 inHg
